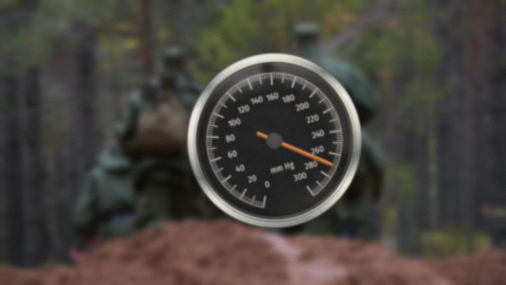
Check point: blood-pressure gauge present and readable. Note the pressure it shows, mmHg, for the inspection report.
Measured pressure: 270 mmHg
